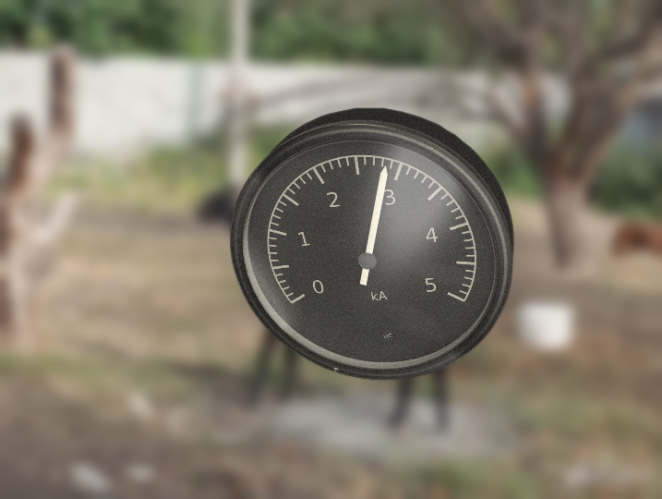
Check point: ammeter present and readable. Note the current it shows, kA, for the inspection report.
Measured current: 2.85 kA
